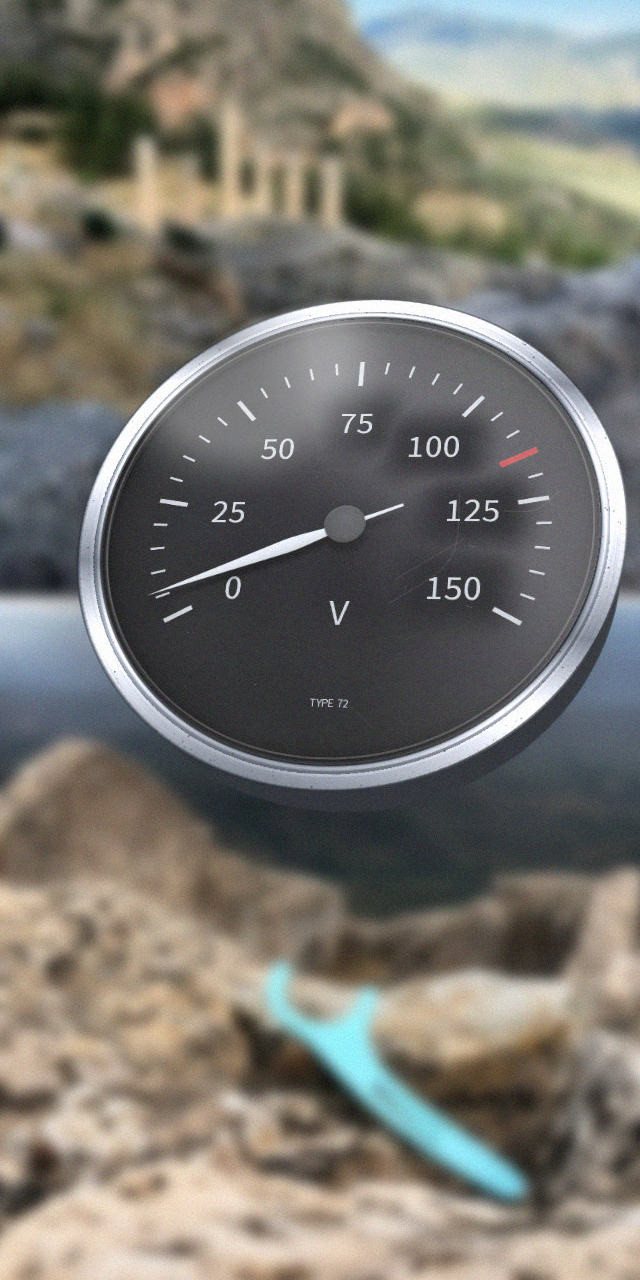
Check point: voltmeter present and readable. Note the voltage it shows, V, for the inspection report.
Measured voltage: 5 V
